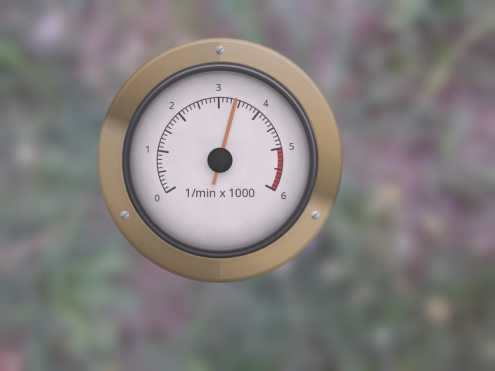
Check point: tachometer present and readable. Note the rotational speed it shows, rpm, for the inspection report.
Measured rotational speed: 3400 rpm
